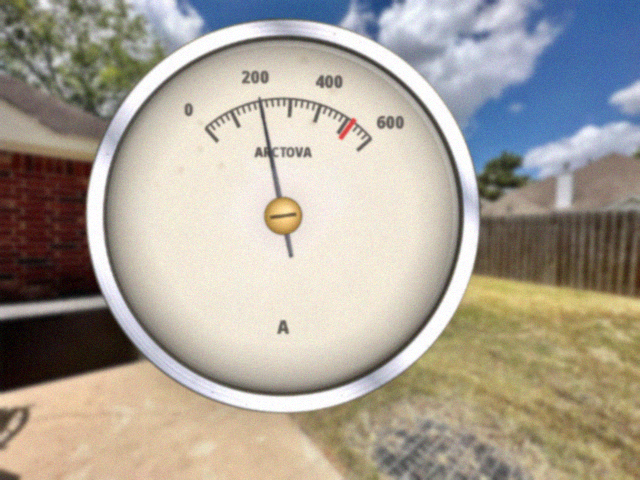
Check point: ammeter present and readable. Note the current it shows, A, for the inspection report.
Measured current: 200 A
